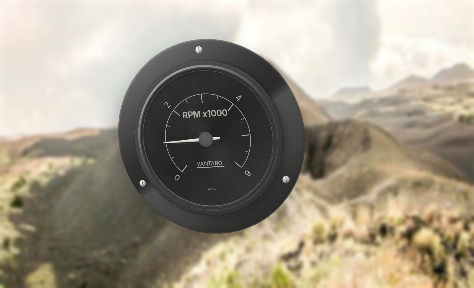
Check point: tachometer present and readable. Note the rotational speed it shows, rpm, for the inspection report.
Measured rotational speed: 1000 rpm
